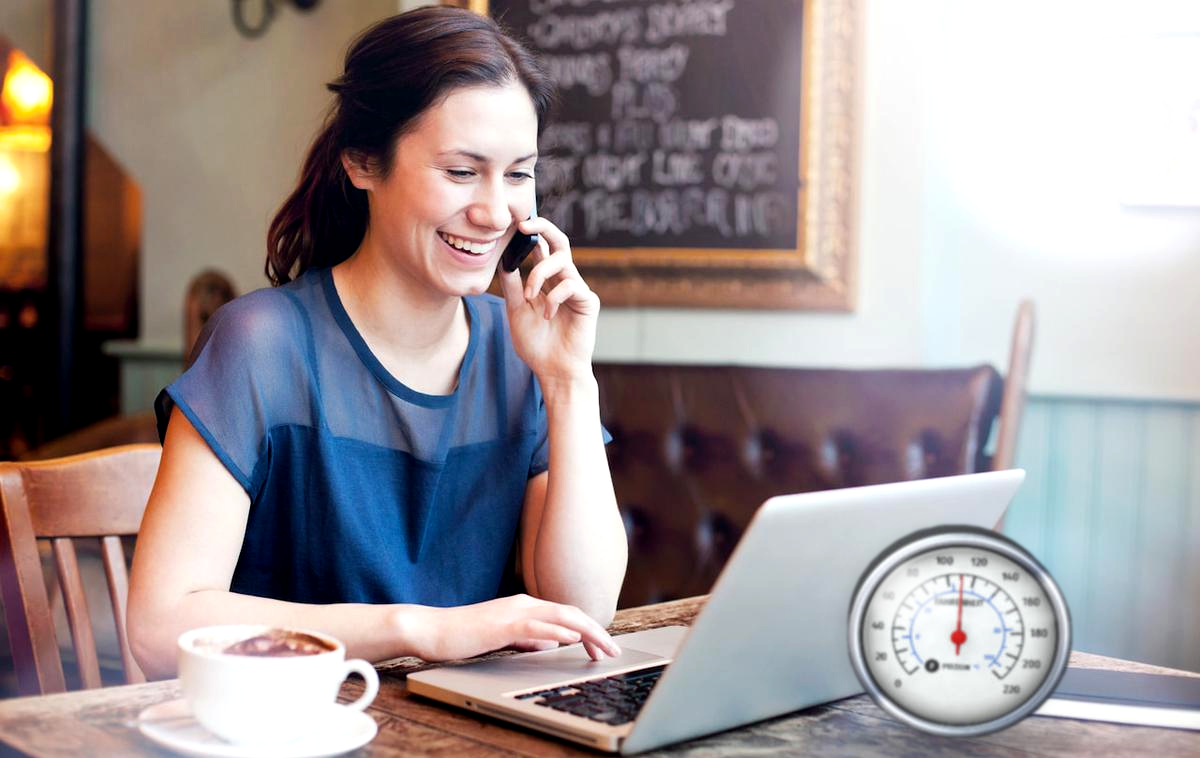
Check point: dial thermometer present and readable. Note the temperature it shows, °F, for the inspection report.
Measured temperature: 110 °F
